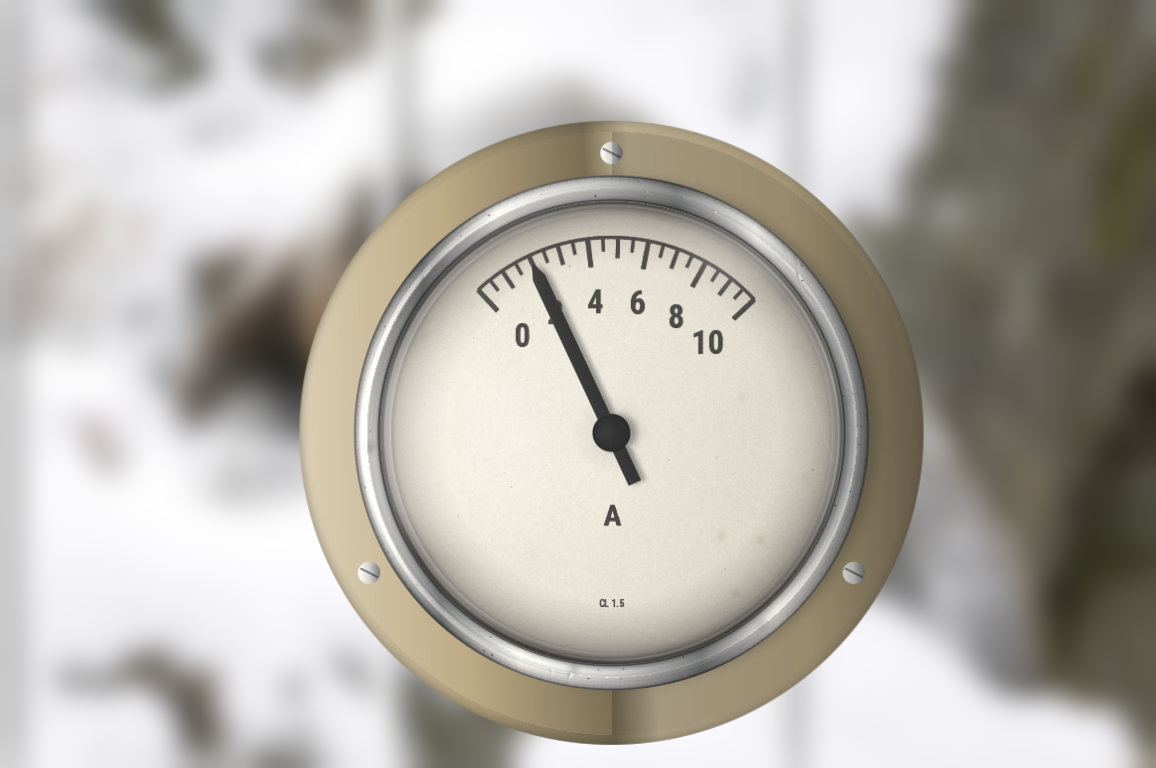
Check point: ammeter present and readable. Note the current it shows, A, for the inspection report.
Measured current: 2 A
